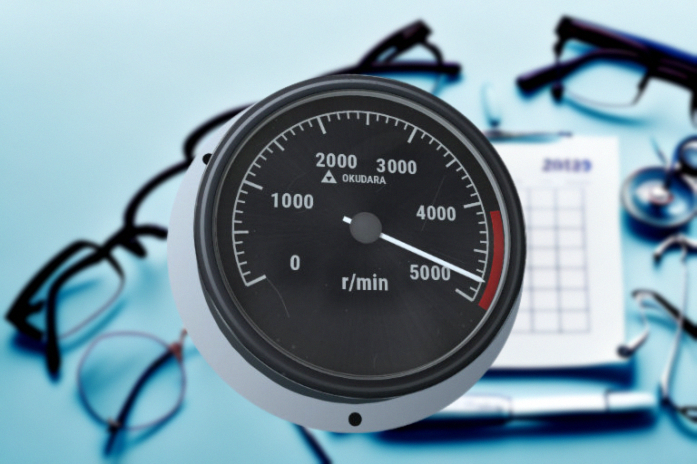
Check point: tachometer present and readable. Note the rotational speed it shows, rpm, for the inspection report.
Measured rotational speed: 4800 rpm
